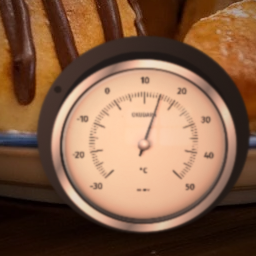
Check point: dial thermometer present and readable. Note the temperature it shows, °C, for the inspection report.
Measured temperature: 15 °C
